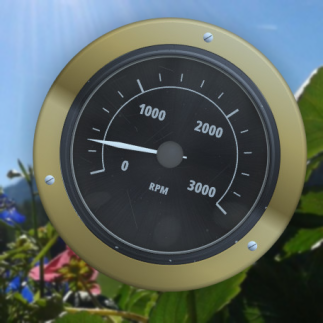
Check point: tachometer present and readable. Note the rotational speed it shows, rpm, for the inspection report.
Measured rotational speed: 300 rpm
